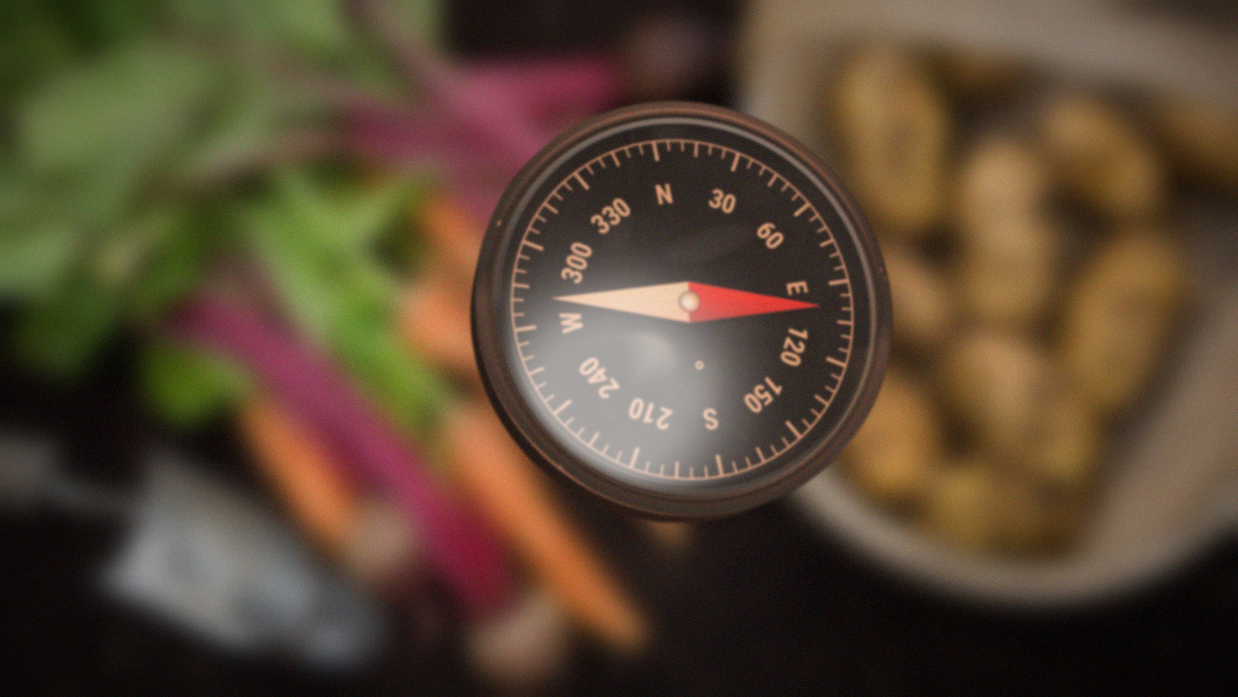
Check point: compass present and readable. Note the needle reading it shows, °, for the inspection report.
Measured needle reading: 100 °
